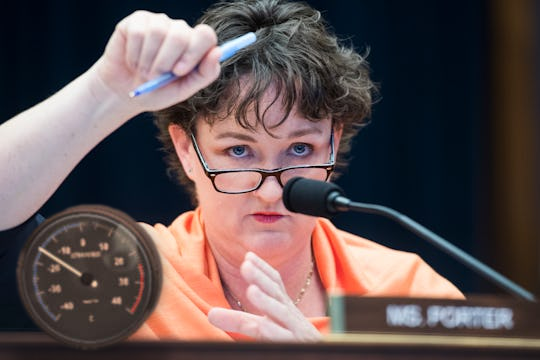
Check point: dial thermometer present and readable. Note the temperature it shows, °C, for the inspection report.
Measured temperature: -15 °C
